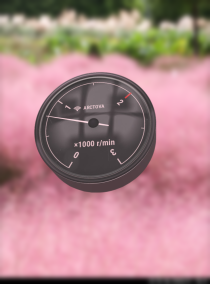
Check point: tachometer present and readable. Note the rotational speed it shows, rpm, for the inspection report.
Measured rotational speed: 750 rpm
